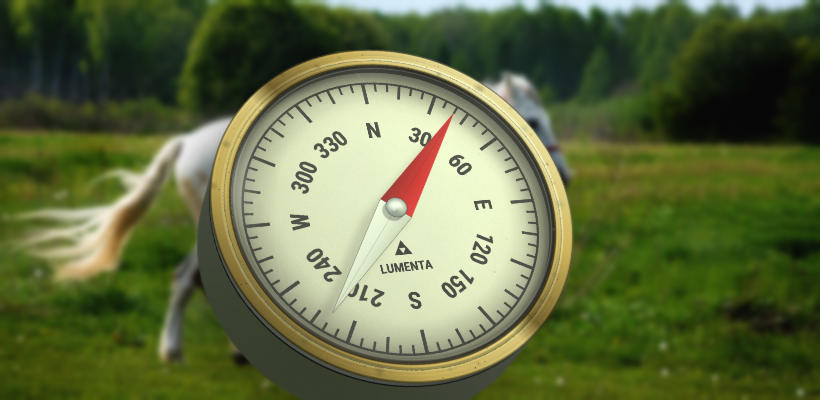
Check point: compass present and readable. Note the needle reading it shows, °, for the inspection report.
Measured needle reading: 40 °
